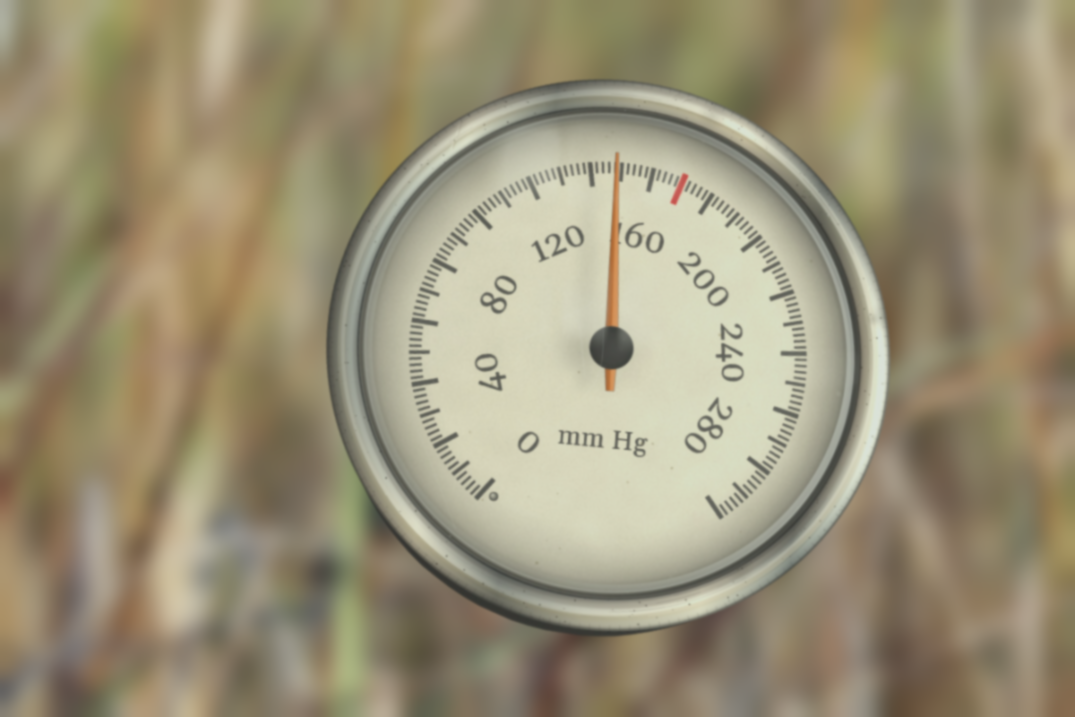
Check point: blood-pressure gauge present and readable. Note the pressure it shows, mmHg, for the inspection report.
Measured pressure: 148 mmHg
